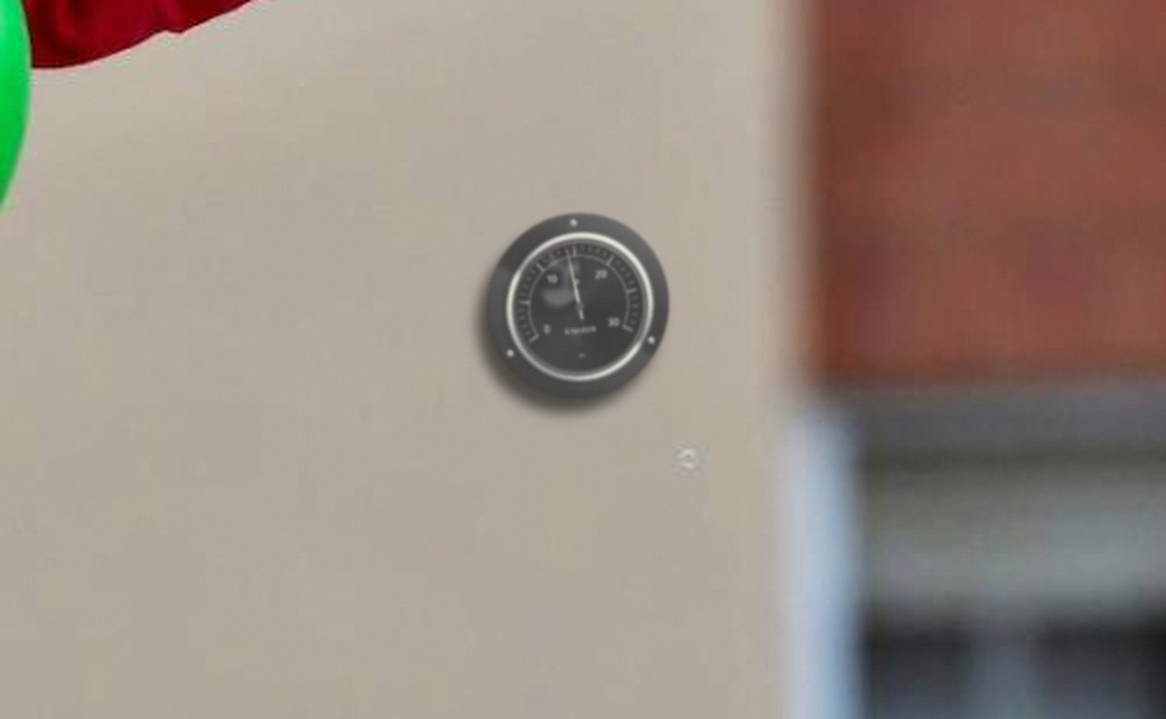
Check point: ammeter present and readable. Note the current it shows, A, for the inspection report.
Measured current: 14 A
